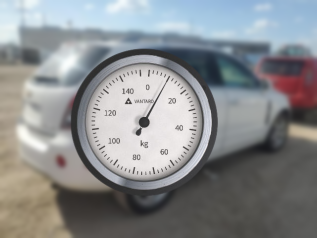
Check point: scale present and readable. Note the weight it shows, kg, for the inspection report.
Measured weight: 10 kg
